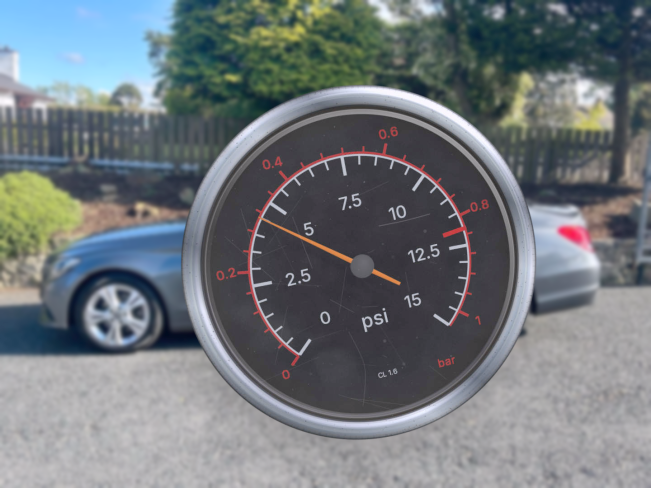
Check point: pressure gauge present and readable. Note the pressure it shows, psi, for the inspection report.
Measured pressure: 4.5 psi
